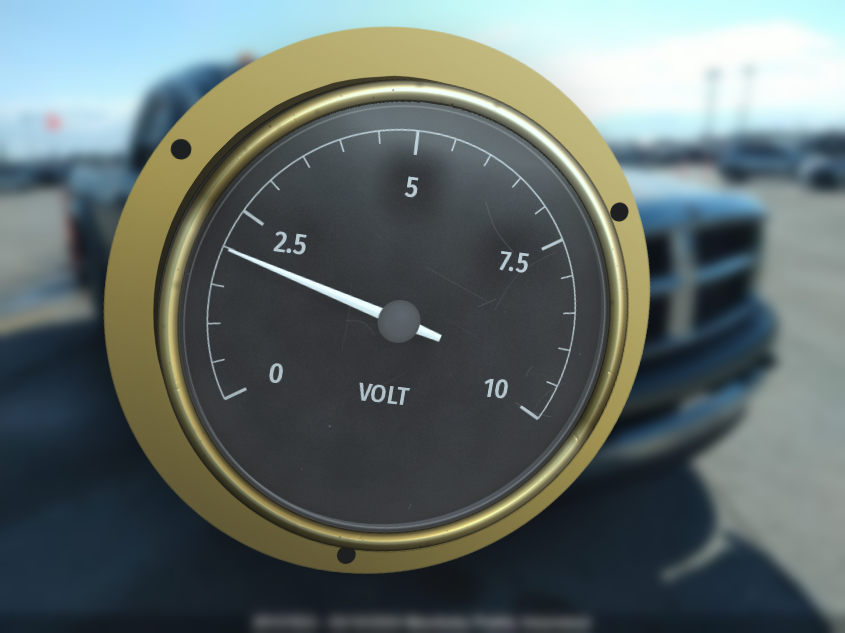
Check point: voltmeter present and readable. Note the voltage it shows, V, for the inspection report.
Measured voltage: 2 V
